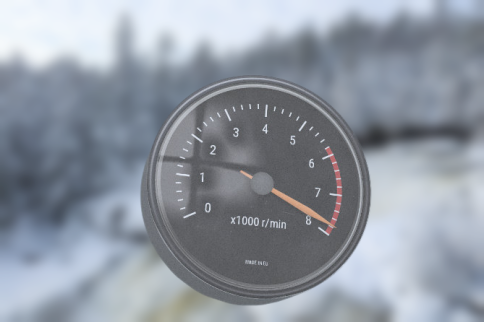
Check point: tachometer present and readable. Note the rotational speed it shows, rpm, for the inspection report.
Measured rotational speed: 7800 rpm
